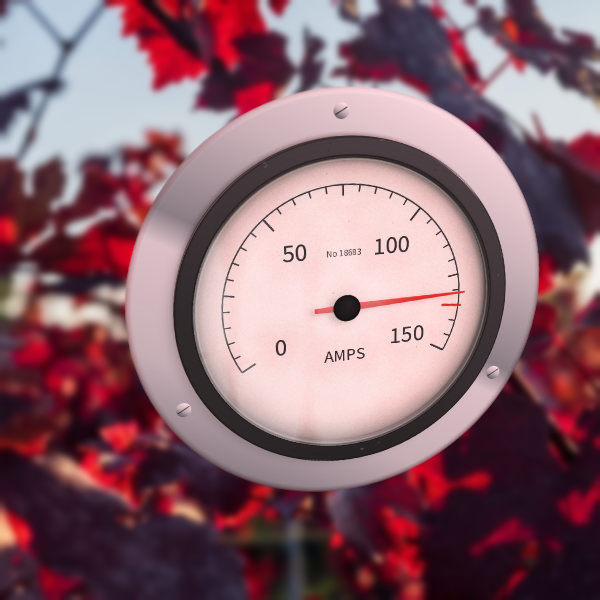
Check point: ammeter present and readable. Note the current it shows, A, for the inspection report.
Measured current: 130 A
